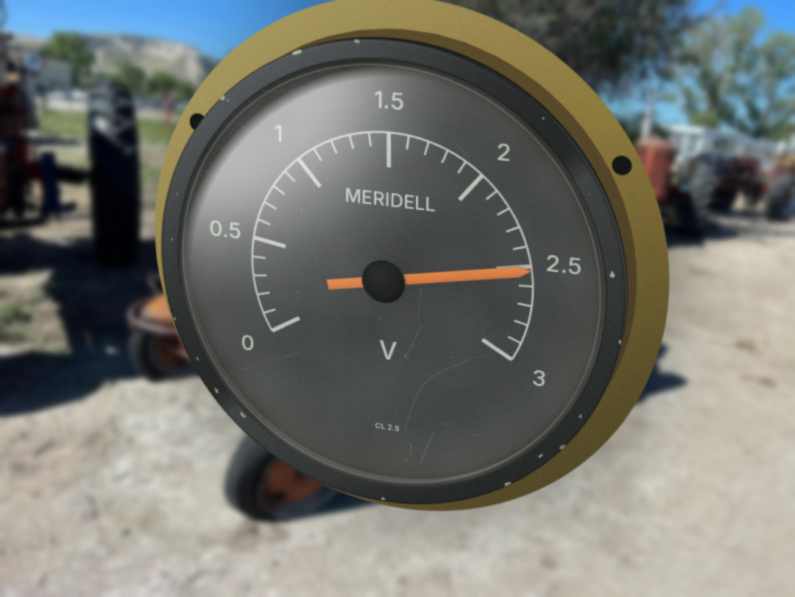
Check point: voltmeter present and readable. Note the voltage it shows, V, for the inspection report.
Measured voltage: 2.5 V
